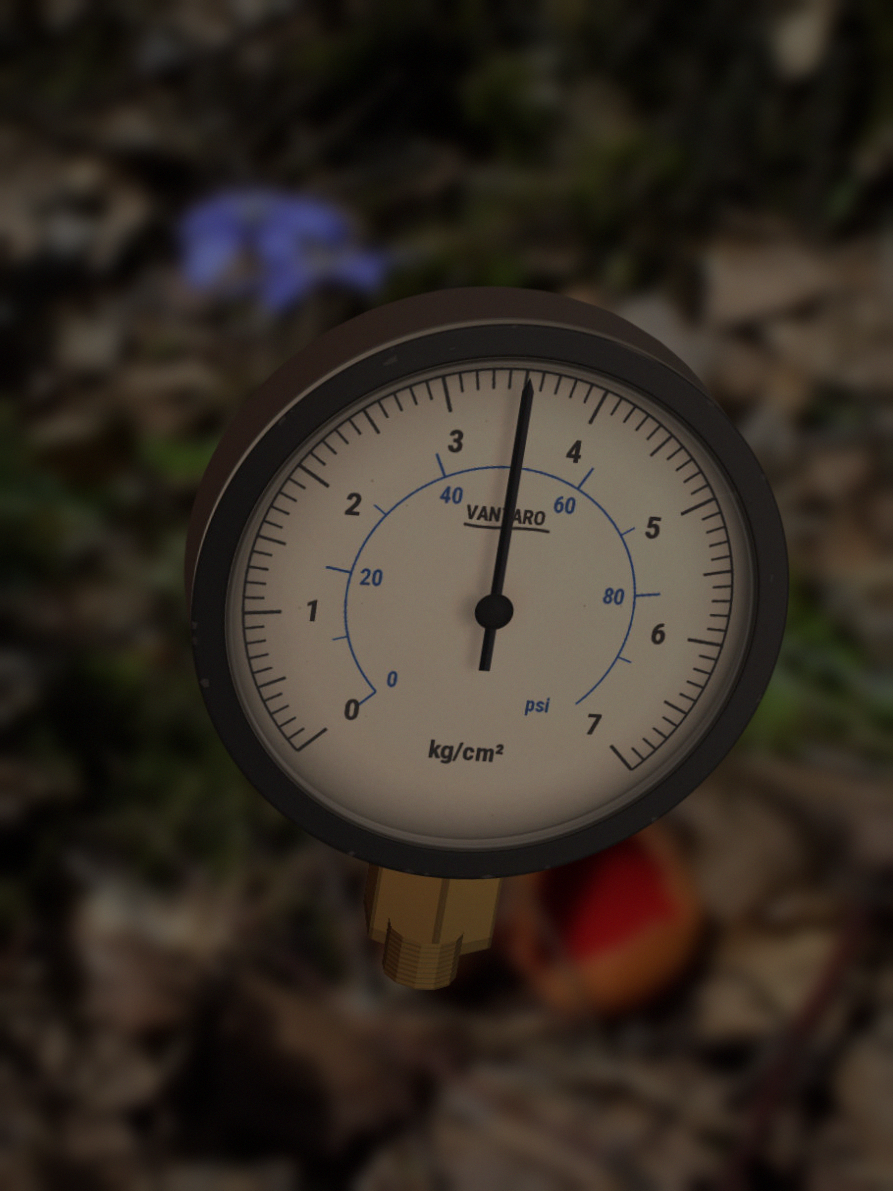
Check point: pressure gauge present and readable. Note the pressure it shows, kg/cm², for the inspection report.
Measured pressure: 3.5 kg/cm²
